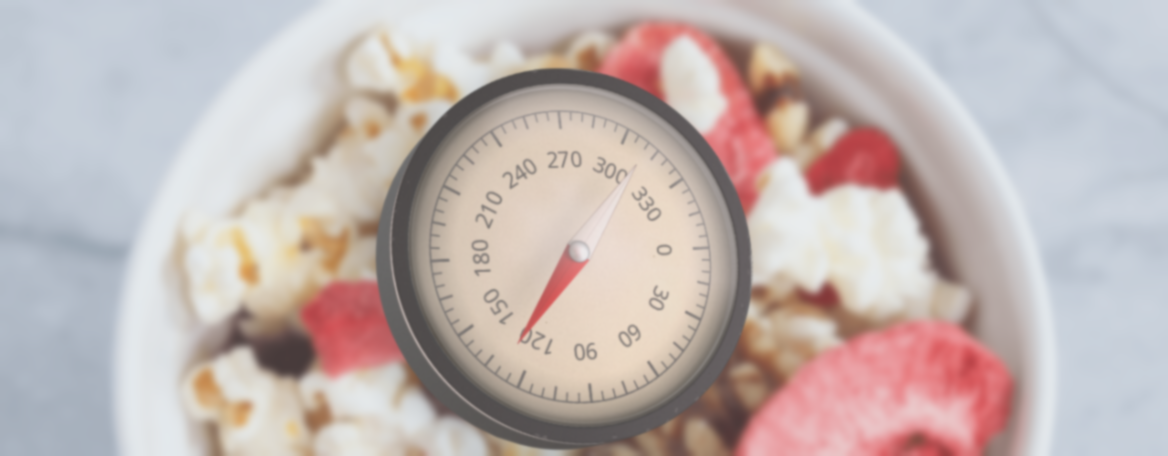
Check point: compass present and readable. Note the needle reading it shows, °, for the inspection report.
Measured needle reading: 130 °
